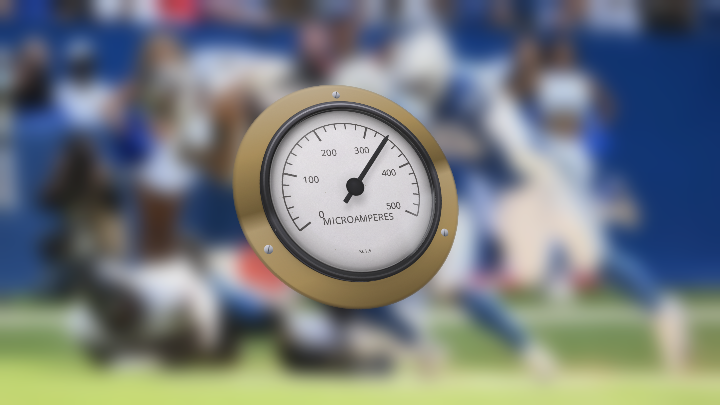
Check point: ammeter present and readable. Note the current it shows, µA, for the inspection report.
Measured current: 340 µA
